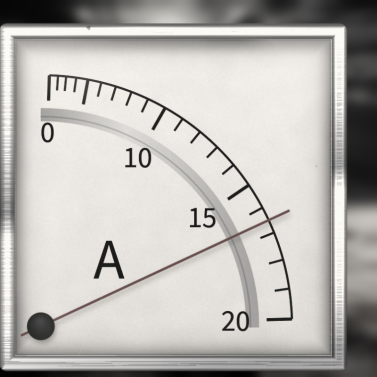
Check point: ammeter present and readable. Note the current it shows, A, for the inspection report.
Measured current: 16.5 A
